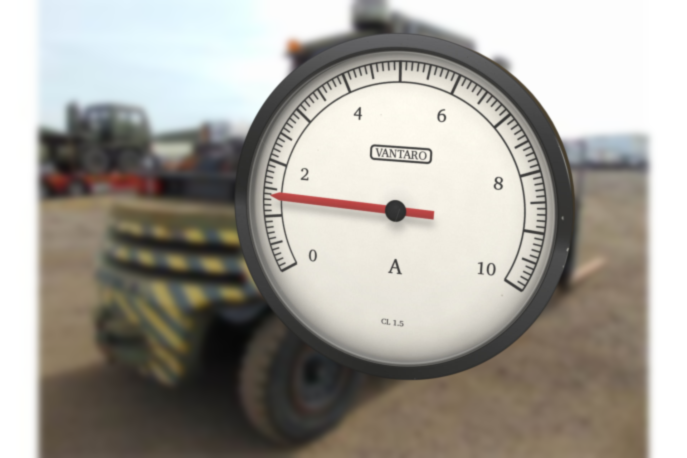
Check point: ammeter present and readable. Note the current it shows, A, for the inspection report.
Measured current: 1.4 A
